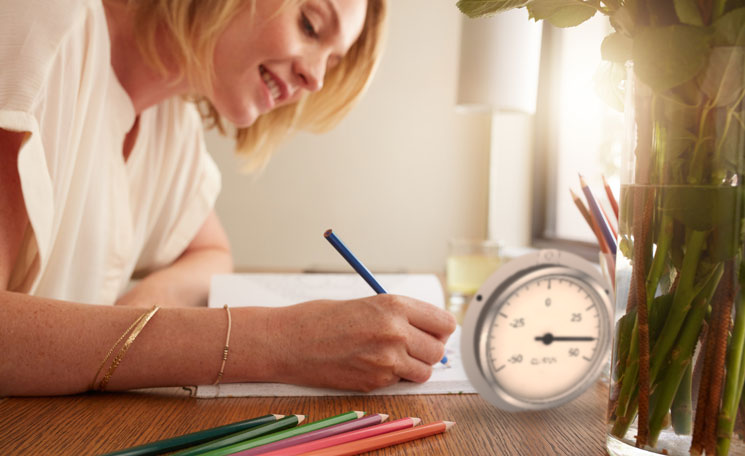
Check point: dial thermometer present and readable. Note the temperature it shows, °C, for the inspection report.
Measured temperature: 40 °C
